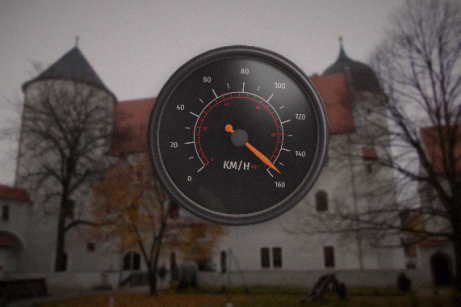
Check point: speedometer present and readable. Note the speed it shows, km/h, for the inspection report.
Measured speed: 155 km/h
